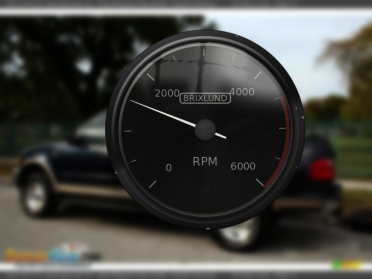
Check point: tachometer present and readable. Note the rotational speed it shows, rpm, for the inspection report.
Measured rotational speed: 1500 rpm
